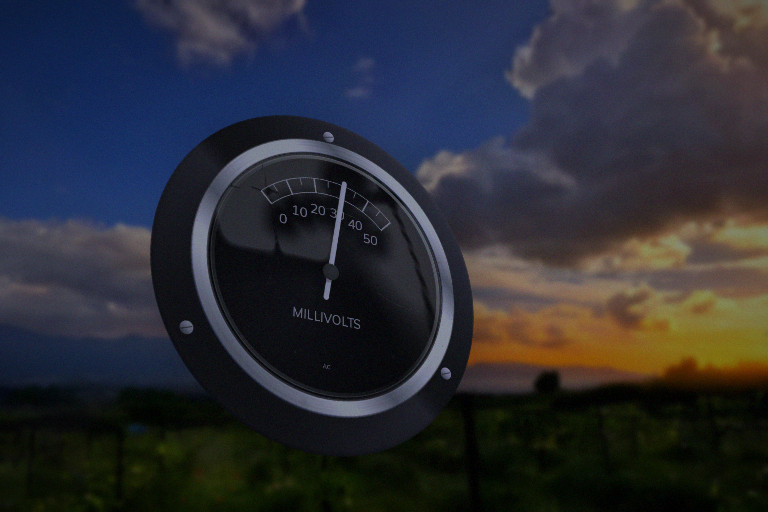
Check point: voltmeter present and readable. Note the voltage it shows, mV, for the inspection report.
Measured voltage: 30 mV
